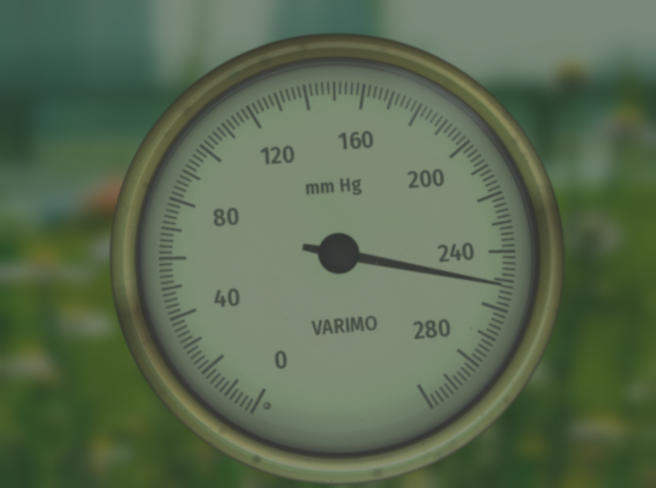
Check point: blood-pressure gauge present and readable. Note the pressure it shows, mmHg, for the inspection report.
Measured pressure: 252 mmHg
